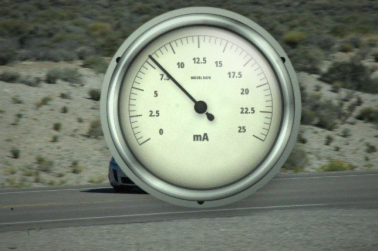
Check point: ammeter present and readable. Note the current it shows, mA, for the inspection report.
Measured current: 8 mA
